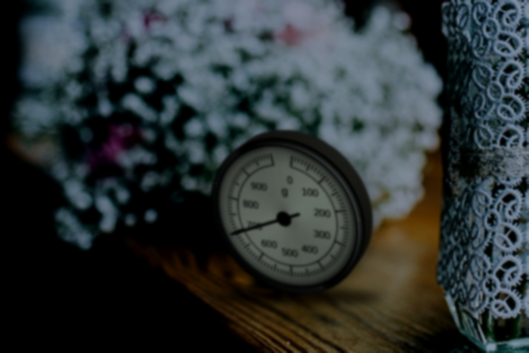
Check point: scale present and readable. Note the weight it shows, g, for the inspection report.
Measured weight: 700 g
